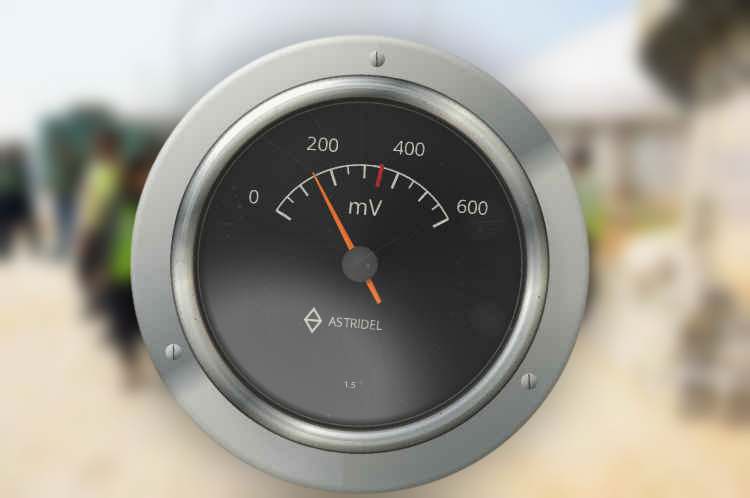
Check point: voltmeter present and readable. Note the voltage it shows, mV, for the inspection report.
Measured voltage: 150 mV
